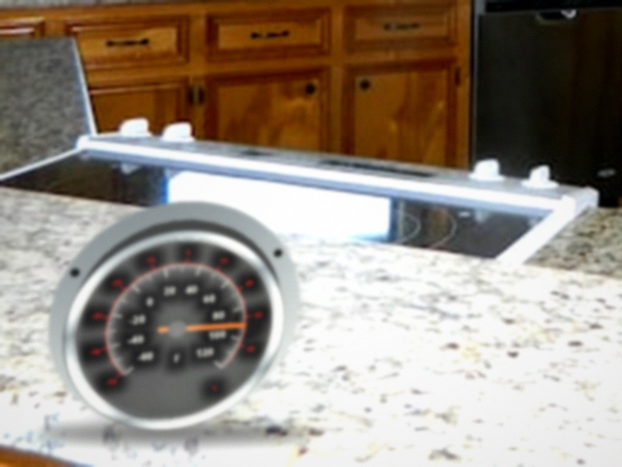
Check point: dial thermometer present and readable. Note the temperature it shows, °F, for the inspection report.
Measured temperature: 90 °F
